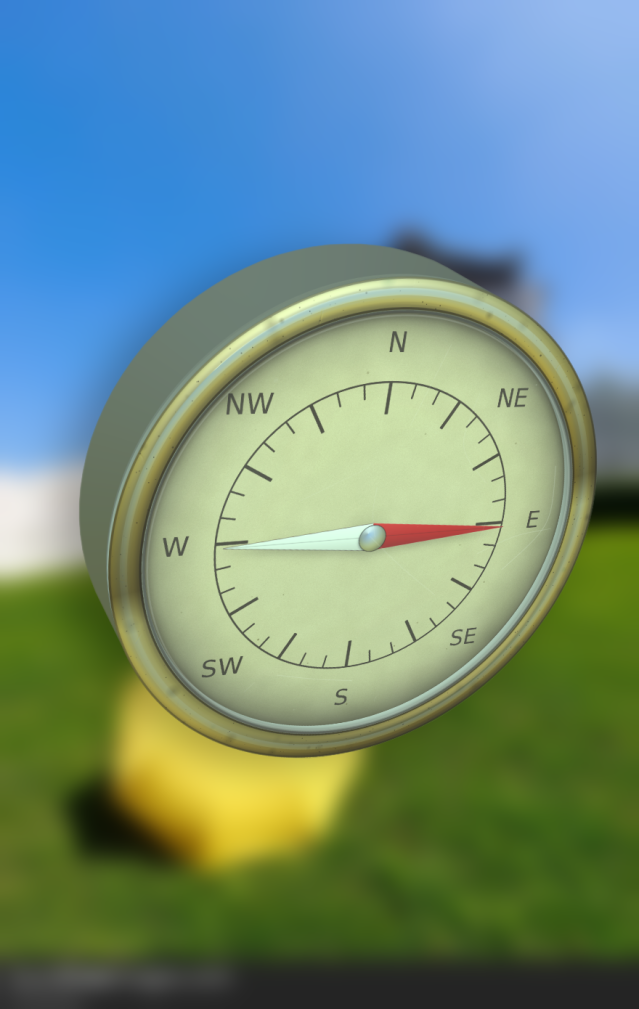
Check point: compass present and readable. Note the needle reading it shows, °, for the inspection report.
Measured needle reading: 90 °
